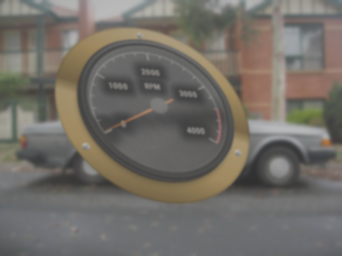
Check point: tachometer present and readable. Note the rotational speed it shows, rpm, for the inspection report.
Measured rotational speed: 0 rpm
